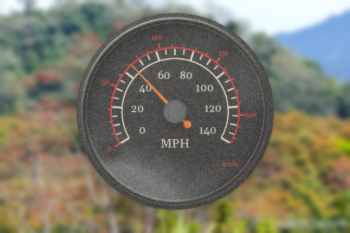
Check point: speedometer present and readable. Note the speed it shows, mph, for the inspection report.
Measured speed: 45 mph
